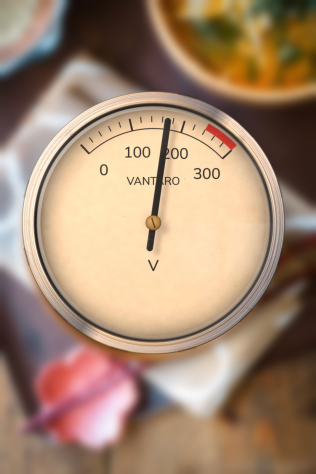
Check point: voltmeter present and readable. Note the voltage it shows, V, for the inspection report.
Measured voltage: 170 V
